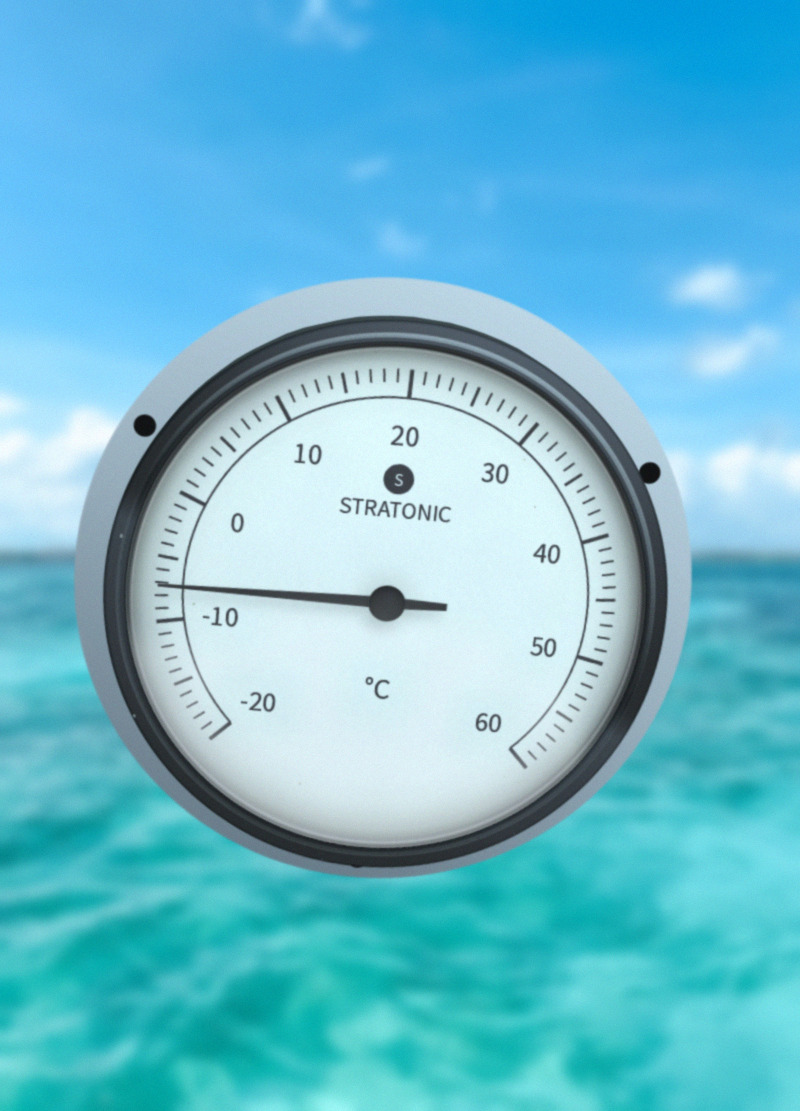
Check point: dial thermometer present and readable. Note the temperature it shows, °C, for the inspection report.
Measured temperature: -7 °C
